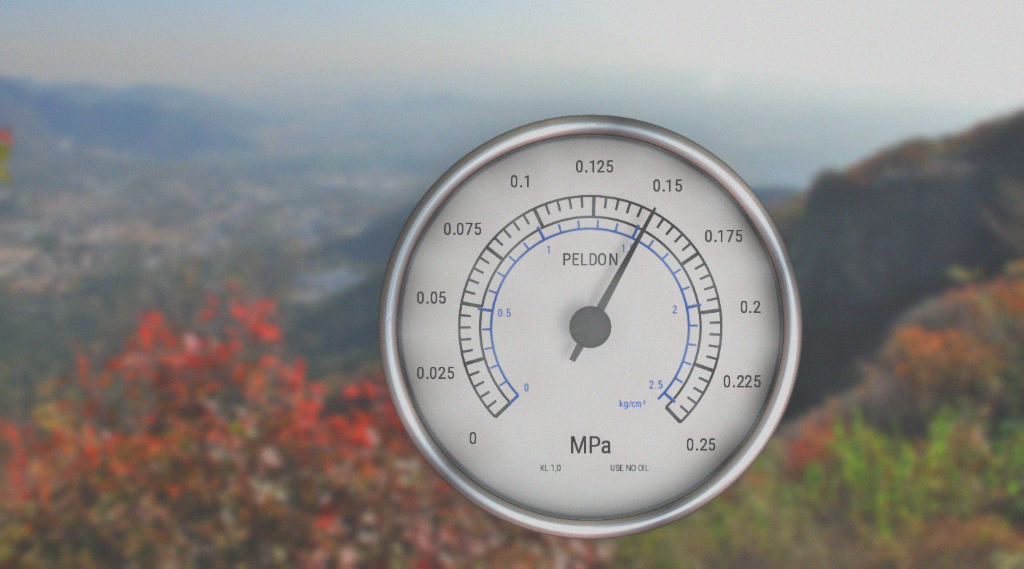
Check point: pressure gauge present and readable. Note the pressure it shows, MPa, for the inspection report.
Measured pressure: 0.15 MPa
